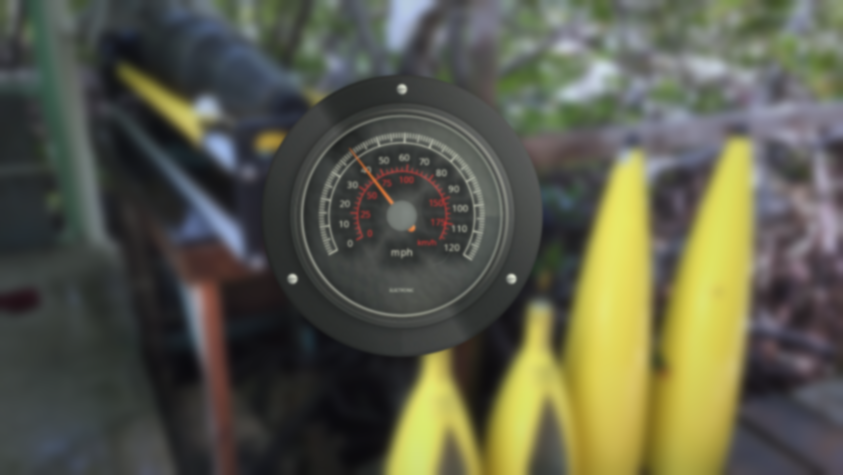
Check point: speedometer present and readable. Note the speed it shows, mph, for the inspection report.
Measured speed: 40 mph
